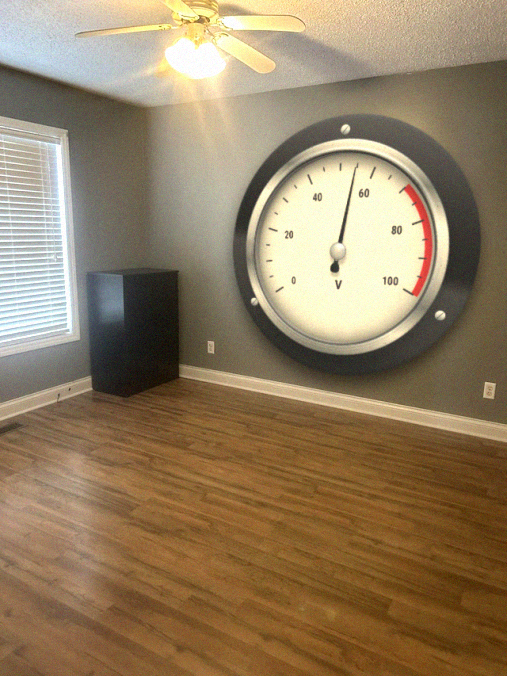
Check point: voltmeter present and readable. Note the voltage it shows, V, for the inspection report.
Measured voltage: 55 V
